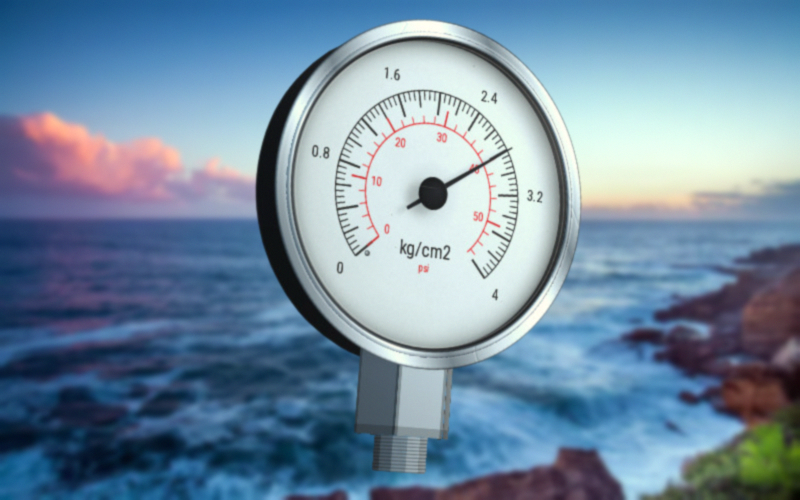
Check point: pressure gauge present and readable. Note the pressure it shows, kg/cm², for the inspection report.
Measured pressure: 2.8 kg/cm²
